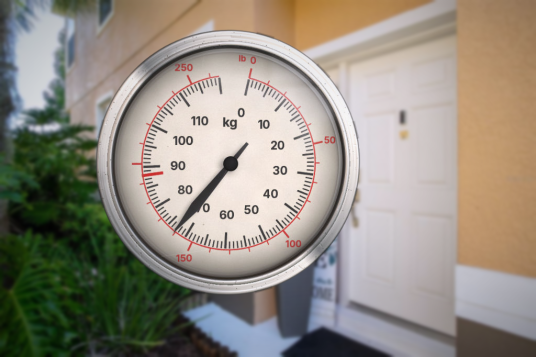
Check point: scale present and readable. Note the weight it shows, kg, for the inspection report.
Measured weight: 73 kg
